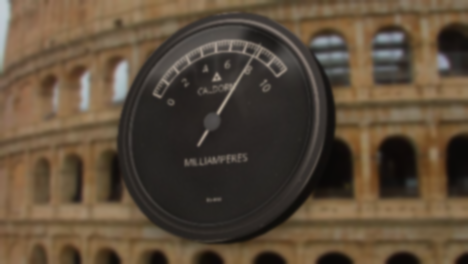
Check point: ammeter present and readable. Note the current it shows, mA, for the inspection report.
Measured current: 8 mA
